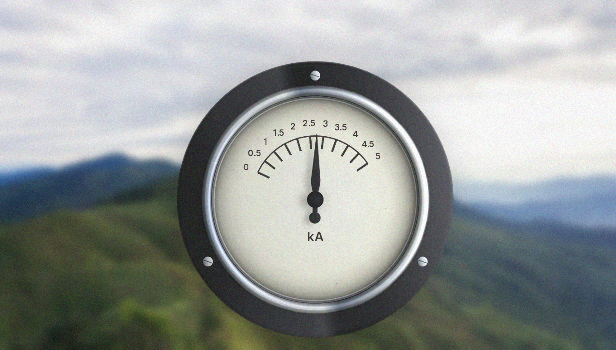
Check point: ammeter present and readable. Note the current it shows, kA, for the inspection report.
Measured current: 2.75 kA
